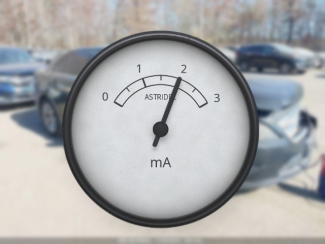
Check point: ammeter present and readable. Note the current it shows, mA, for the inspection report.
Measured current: 2 mA
